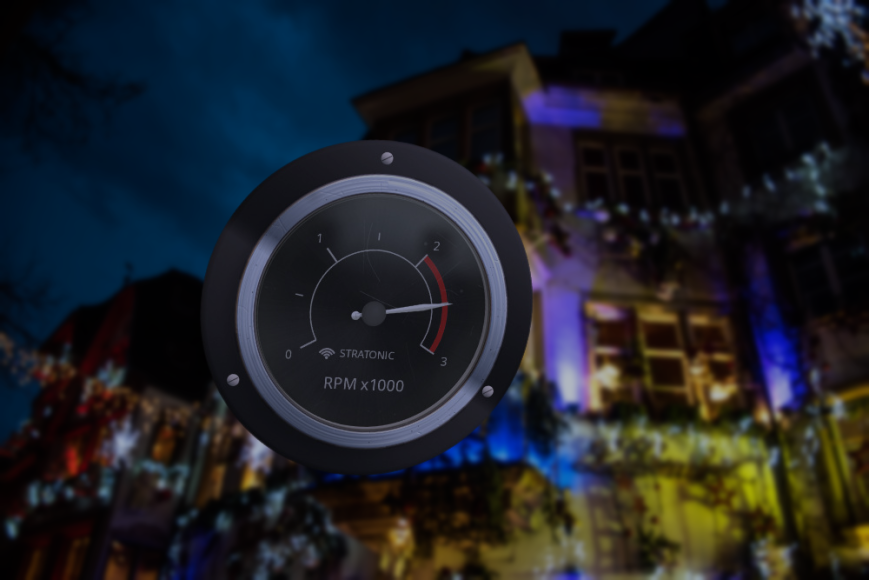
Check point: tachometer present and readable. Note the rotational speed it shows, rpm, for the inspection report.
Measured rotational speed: 2500 rpm
